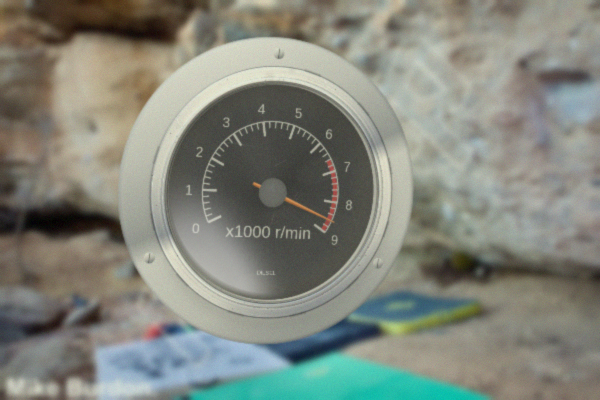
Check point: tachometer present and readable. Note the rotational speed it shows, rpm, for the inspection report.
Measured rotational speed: 8600 rpm
